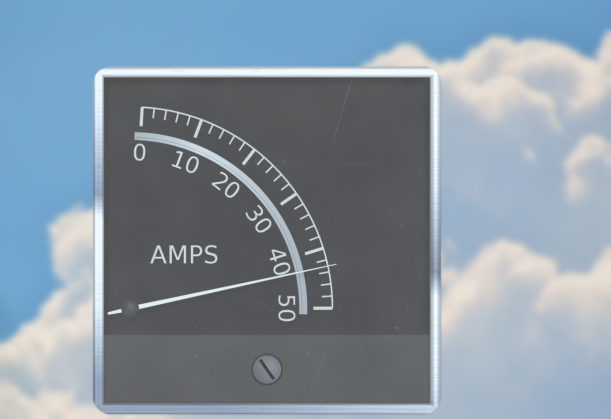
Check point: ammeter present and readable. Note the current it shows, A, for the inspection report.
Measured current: 43 A
